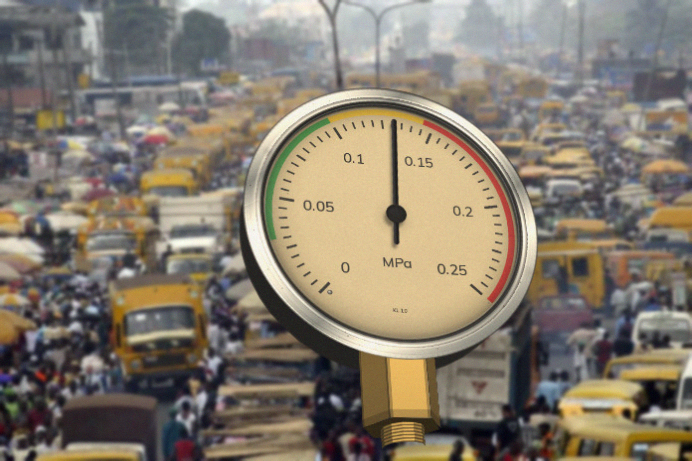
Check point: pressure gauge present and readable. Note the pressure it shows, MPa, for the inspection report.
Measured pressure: 0.13 MPa
